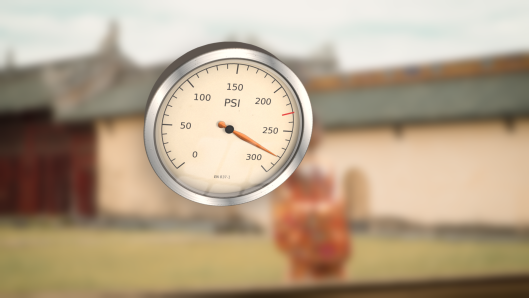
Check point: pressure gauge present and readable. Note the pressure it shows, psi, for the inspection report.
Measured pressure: 280 psi
